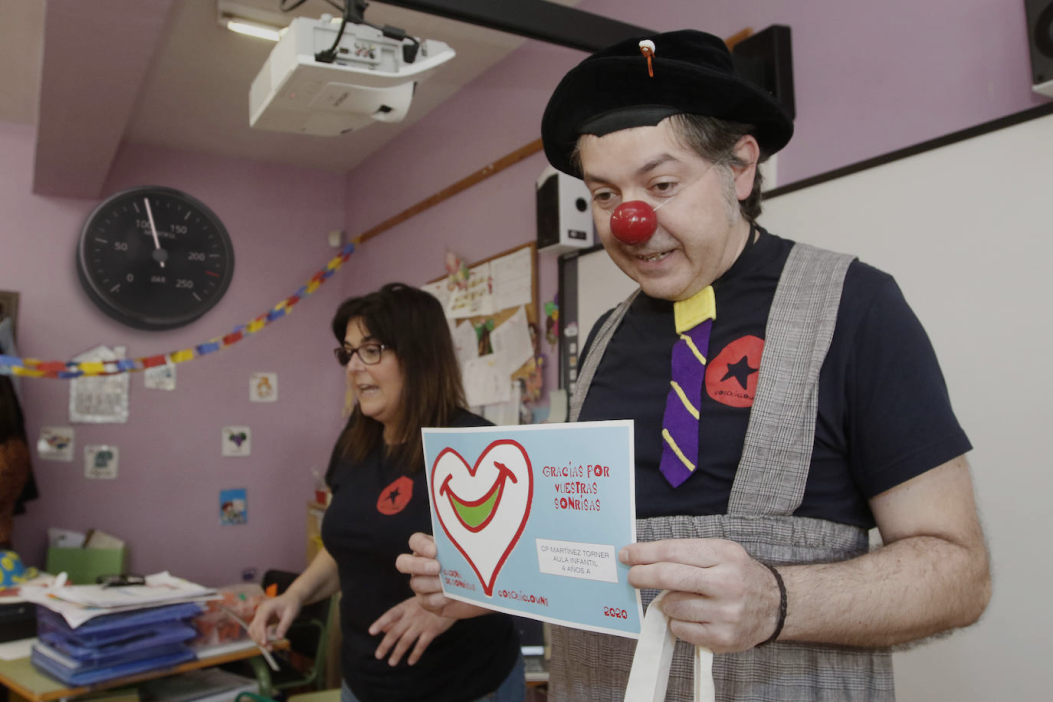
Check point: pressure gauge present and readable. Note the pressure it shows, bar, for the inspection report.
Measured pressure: 110 bar
